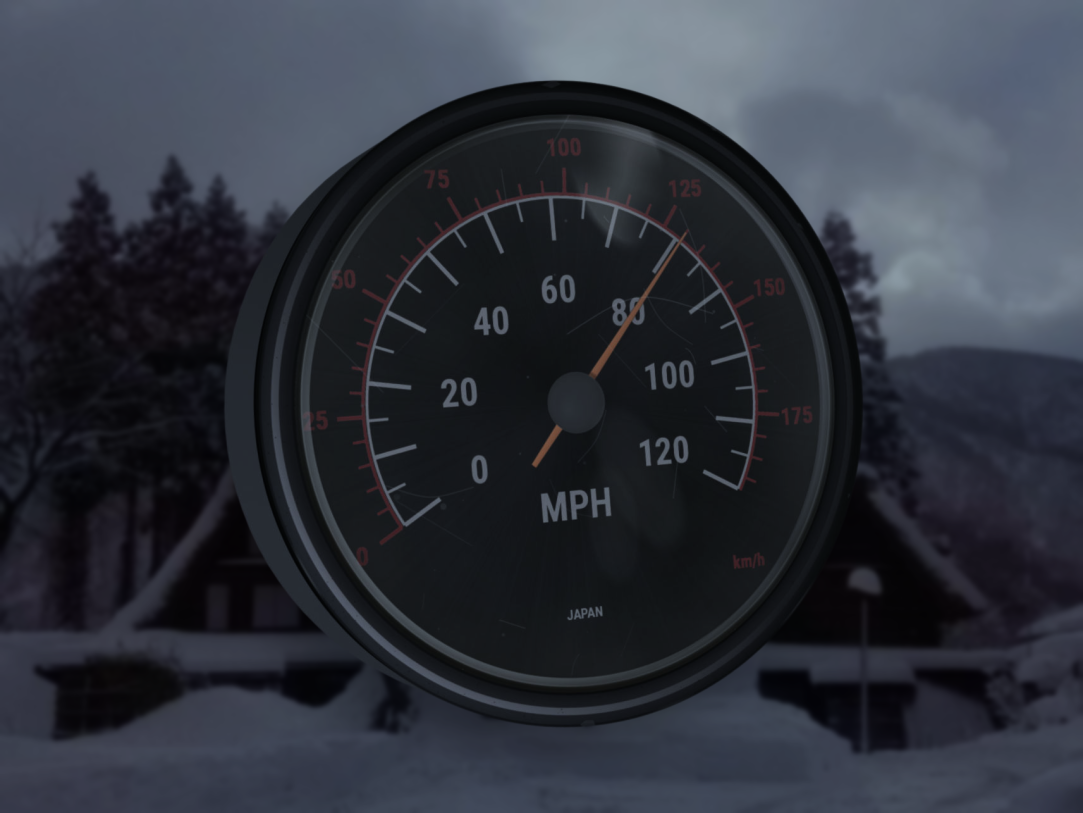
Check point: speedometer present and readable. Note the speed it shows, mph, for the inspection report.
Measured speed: 80 mph
